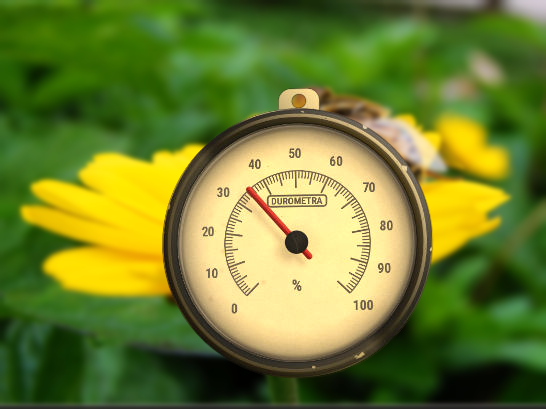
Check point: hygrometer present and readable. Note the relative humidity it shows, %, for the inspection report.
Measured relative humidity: 35 %
